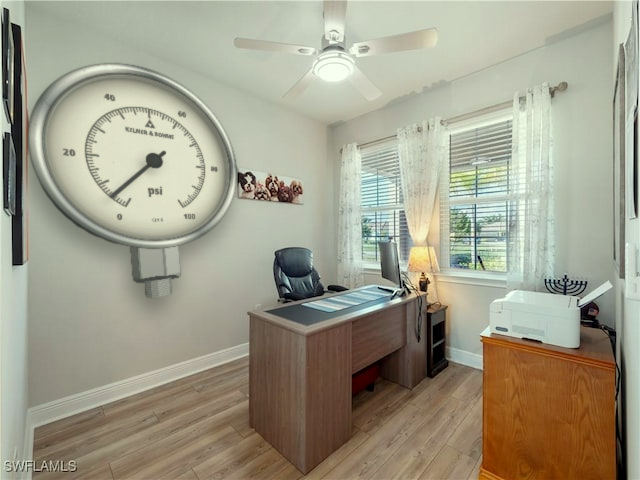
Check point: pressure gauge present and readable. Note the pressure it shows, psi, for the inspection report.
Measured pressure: 5 psi
